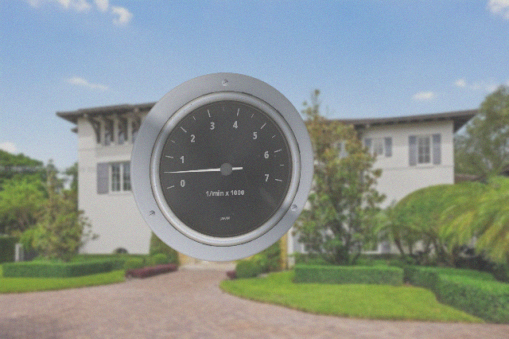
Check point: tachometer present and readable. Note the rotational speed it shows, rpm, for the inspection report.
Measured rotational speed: 500 rpm
